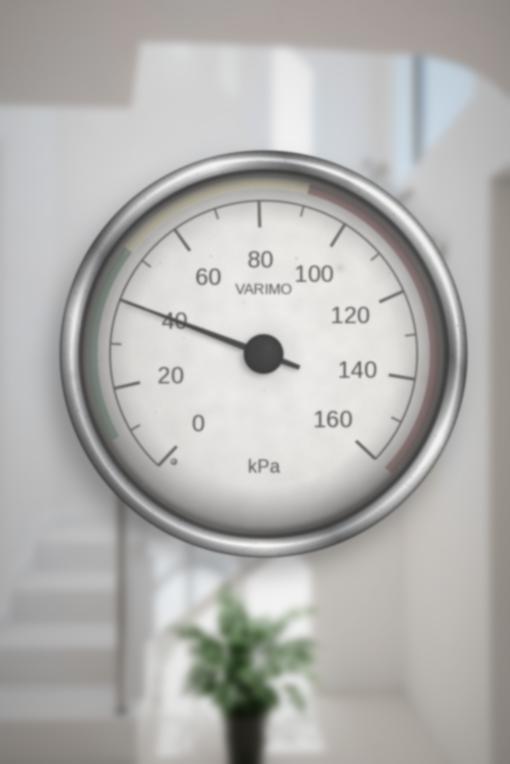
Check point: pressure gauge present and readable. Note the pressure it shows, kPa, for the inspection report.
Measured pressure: 40 kPa
